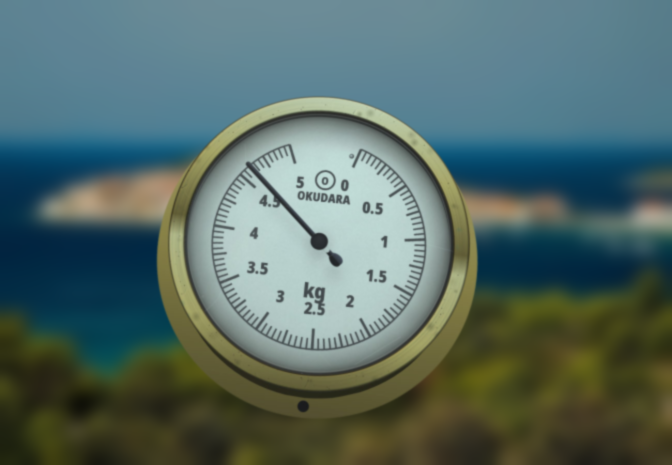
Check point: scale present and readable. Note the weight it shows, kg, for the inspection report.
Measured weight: 4.6 kg
